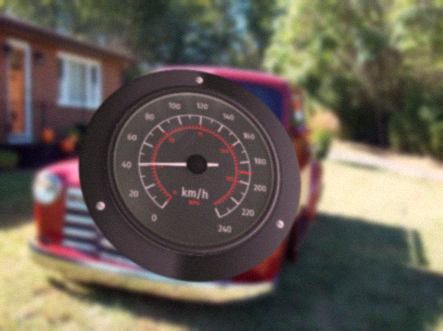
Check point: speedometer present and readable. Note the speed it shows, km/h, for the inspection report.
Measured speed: 40 km/h
